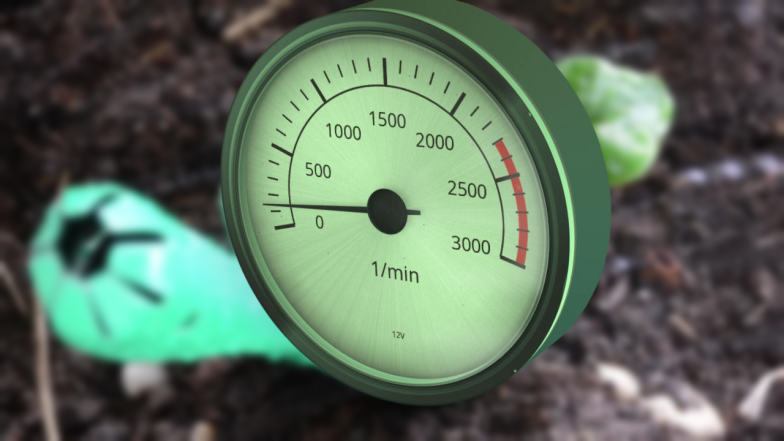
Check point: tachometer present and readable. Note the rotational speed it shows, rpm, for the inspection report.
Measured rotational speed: 150 rpm
